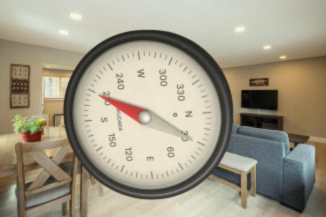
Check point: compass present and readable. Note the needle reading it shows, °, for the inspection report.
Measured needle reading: 210 °
